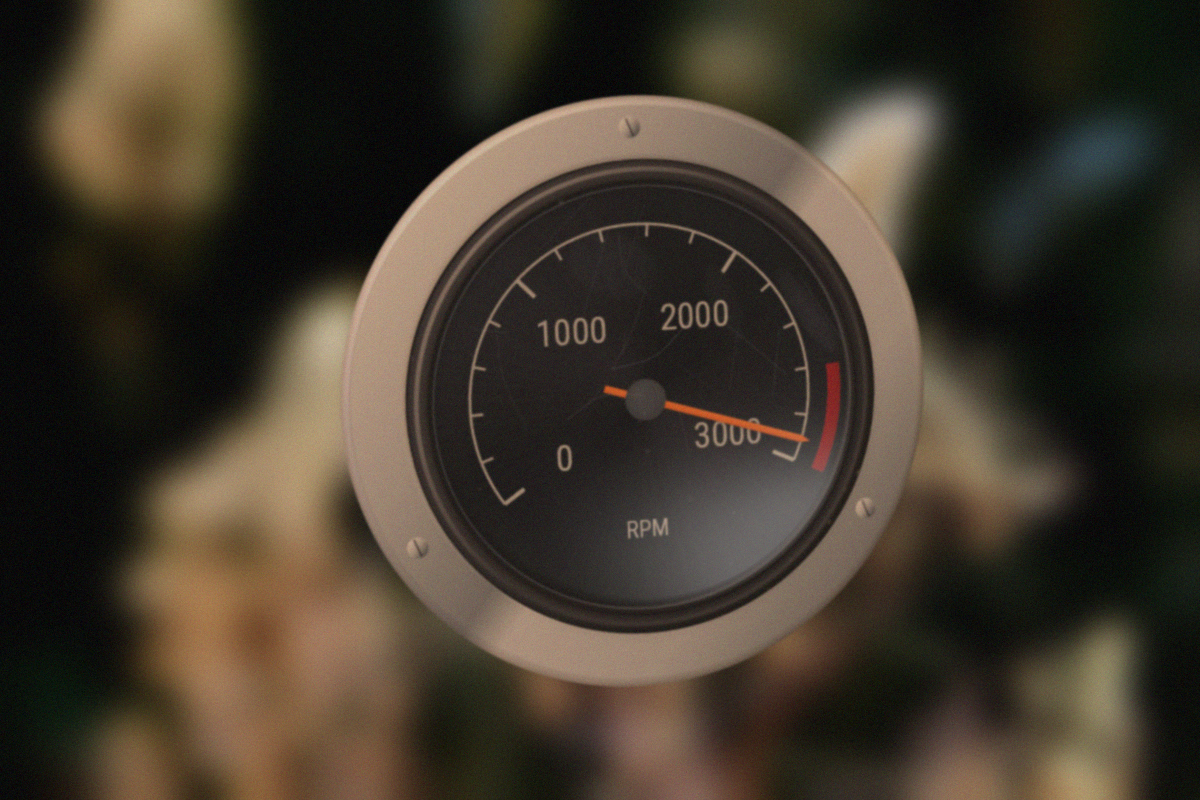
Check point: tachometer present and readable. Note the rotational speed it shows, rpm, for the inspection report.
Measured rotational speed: 2900 rpm
